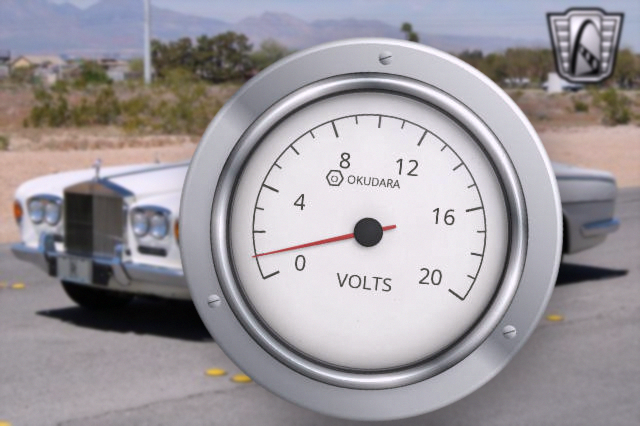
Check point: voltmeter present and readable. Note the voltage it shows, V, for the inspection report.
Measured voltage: 1 V
